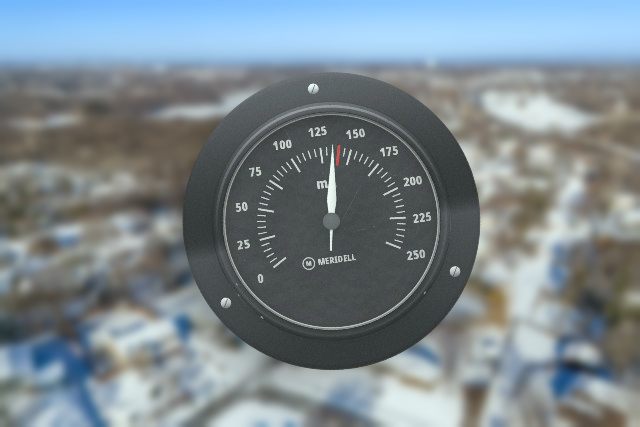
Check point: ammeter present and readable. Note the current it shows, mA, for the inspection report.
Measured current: 135 mA
